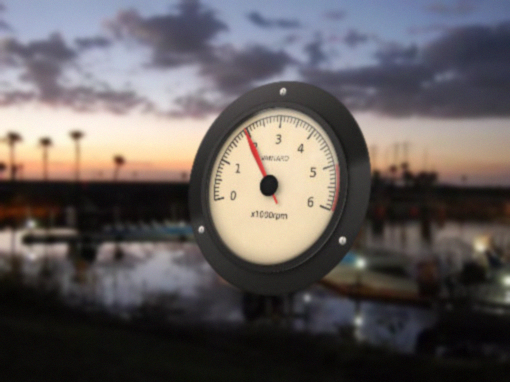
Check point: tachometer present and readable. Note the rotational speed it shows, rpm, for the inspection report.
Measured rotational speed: 2000 rpm
